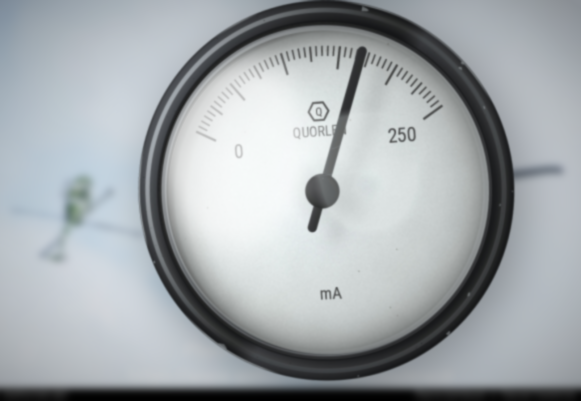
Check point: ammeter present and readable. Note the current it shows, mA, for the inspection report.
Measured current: 170 mA
